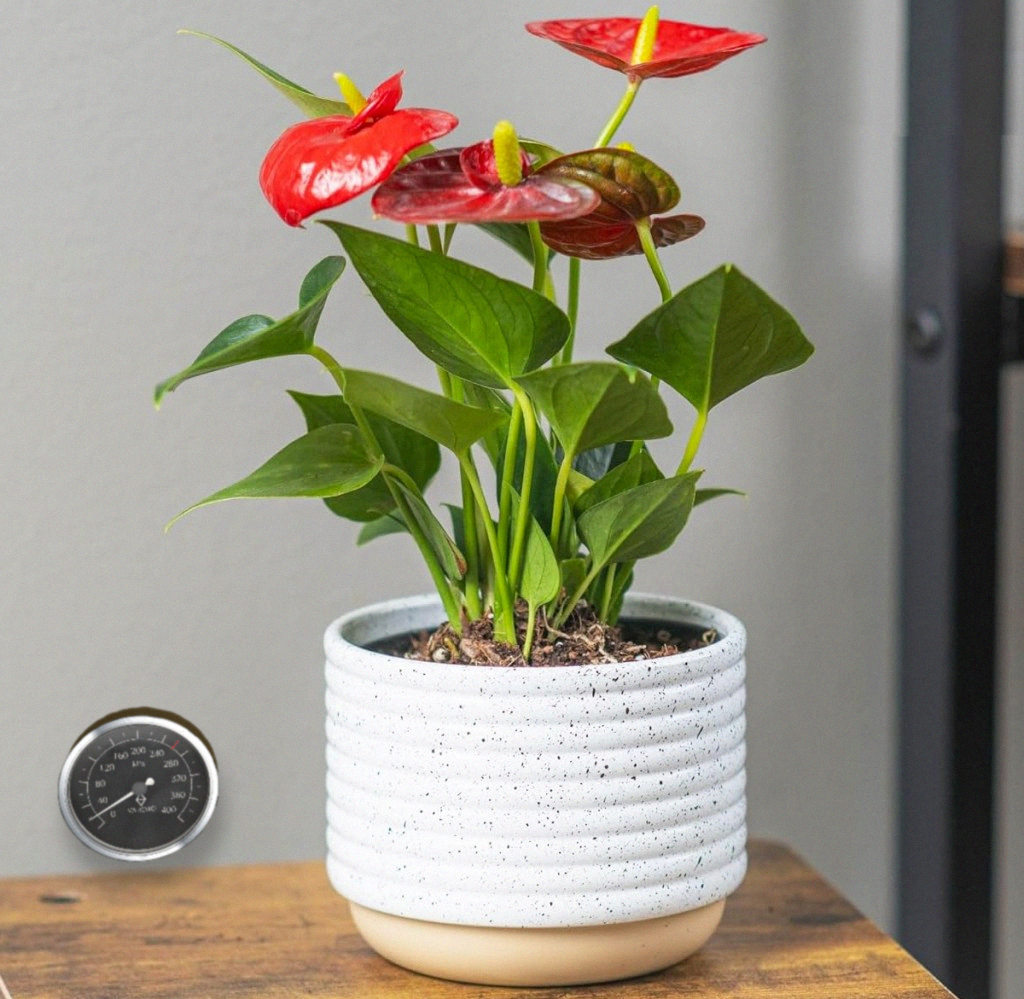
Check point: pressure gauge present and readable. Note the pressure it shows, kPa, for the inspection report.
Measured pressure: 20 kPa
